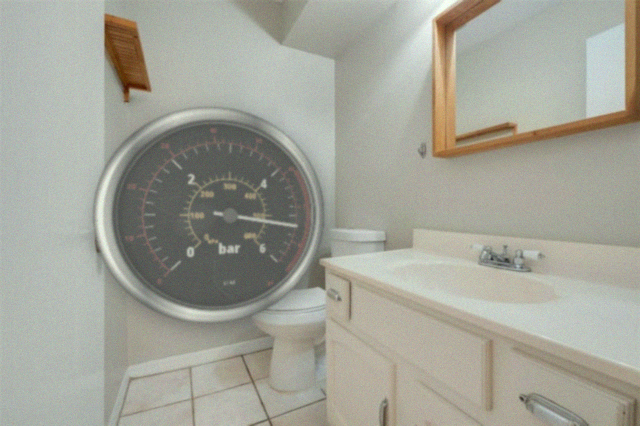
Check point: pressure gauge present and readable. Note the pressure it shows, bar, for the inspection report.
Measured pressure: 5.2 bar
